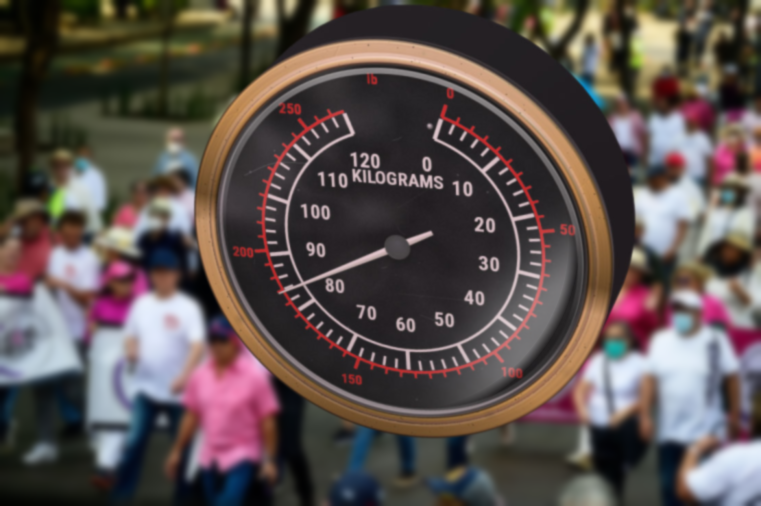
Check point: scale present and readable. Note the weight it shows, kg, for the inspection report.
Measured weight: 84 kg
